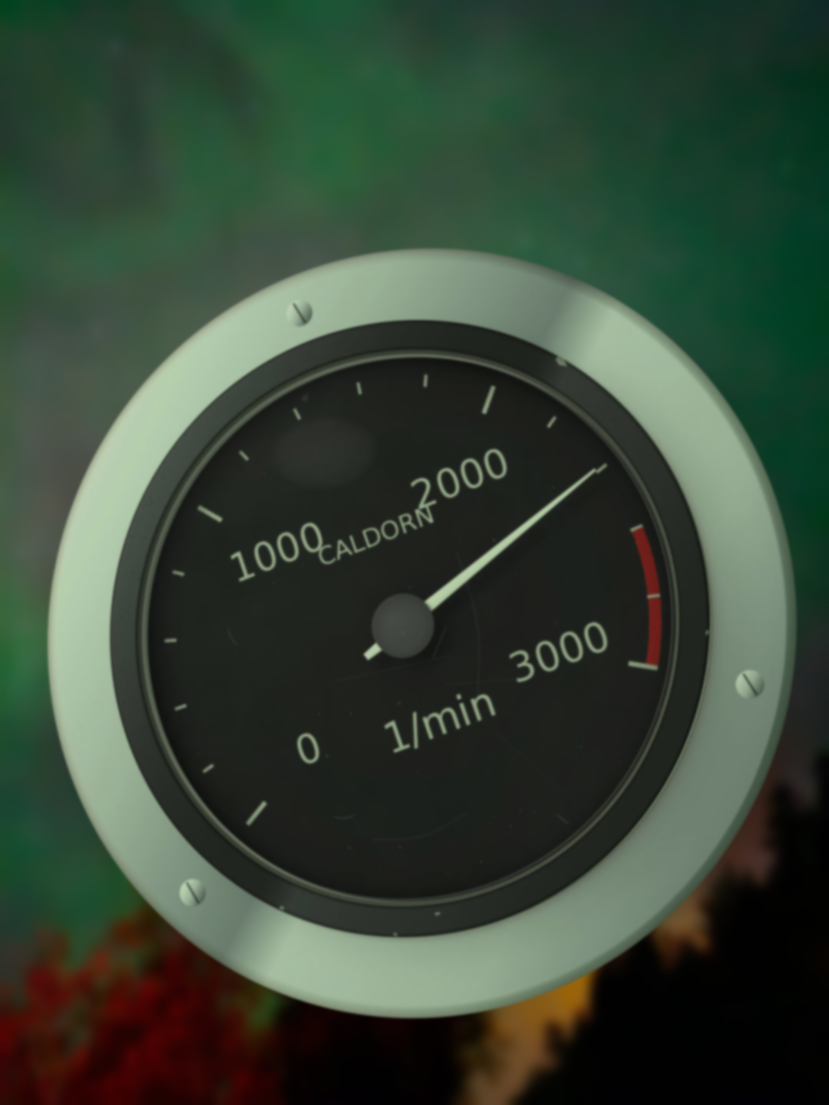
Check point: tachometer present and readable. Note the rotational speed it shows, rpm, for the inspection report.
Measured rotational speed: 2400 rpm
